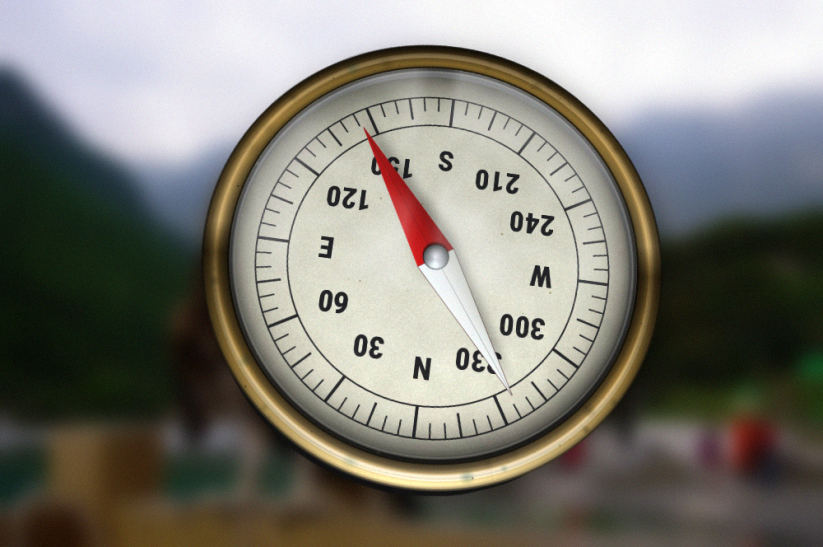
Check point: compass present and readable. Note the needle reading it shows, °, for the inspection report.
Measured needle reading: 145 °
